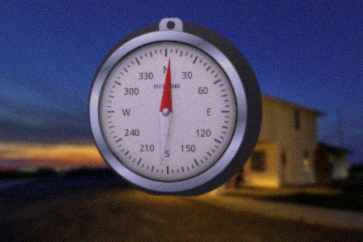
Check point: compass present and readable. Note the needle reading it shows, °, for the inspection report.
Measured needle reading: 5 °
